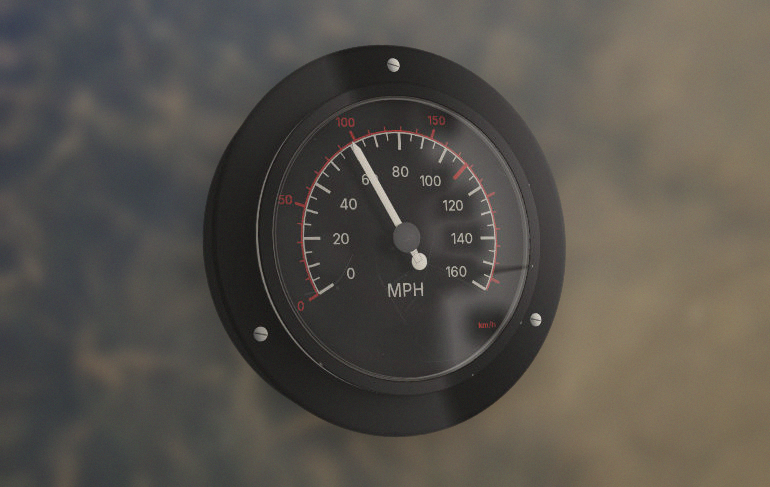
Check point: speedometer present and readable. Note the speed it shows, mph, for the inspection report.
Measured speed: 60 mph
